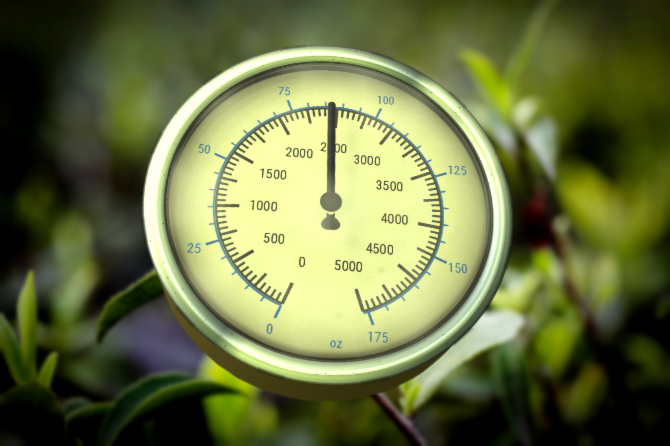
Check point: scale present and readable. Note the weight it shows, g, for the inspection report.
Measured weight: 2450 g
